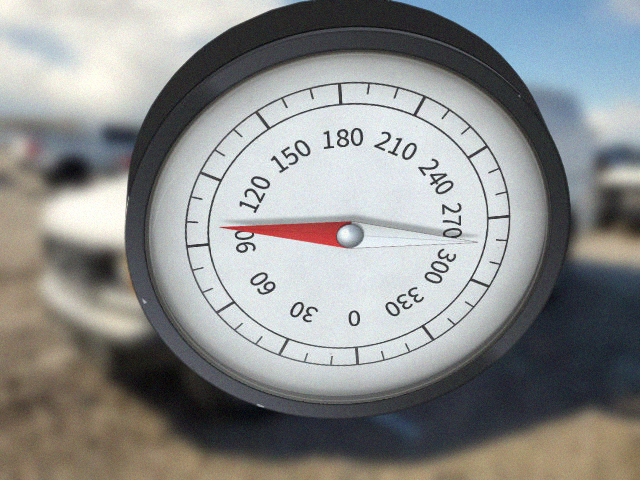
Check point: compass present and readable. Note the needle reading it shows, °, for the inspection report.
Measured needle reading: 100 °
